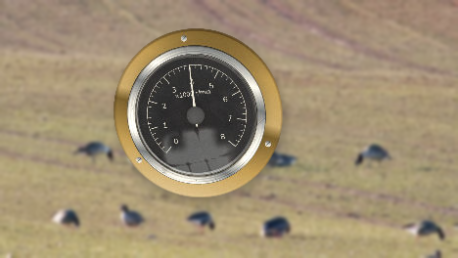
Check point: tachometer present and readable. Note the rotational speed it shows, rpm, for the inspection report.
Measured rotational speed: 4000 rpm
